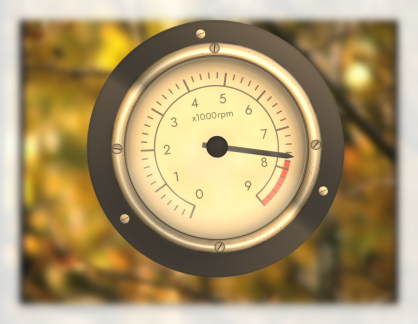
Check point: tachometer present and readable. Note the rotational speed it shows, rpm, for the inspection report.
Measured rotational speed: 7700 rpm
